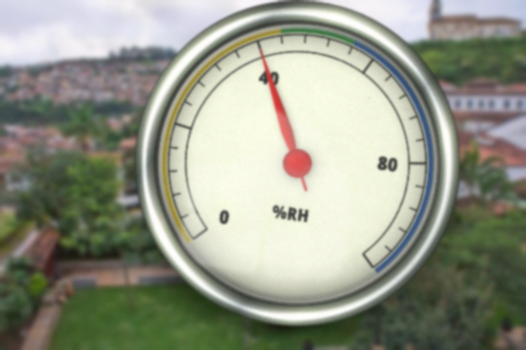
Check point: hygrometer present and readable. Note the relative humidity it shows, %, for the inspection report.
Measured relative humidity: 40 %
